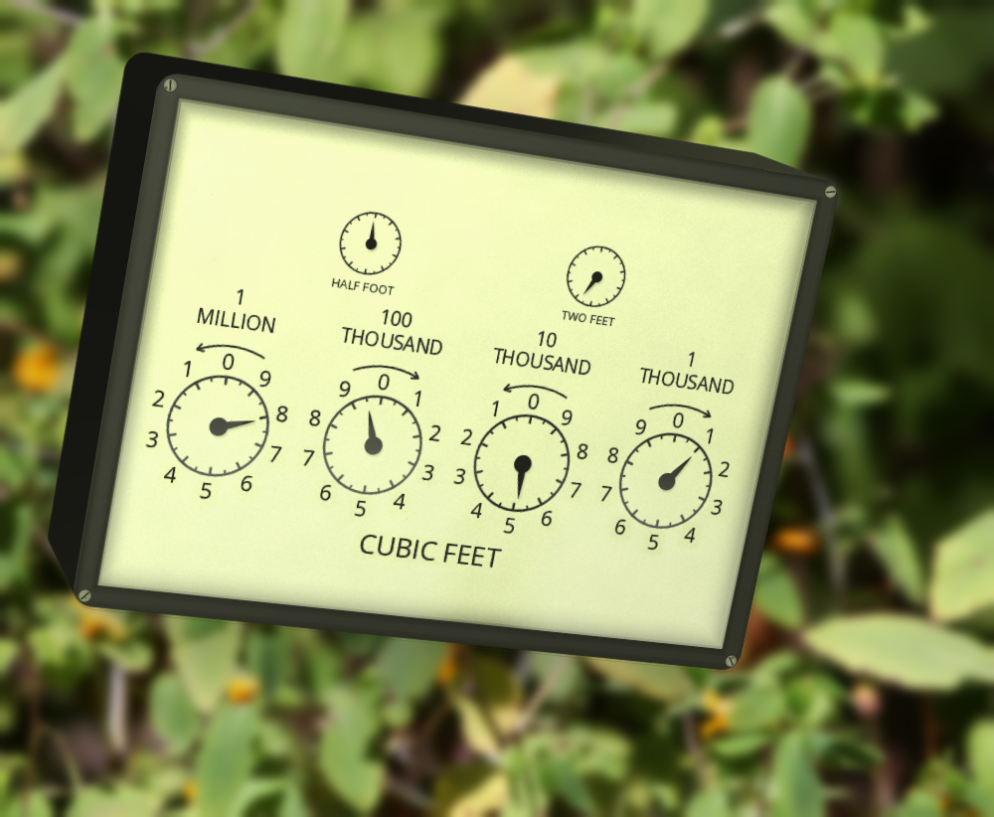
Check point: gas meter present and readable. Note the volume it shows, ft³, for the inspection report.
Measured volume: 795100 ft³
